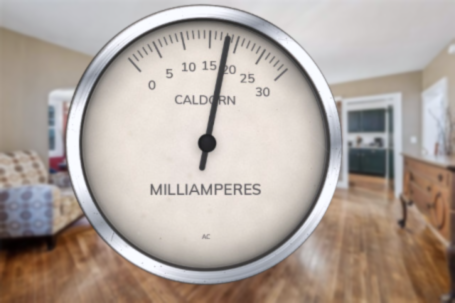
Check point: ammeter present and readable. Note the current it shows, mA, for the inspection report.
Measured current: 18 mA
